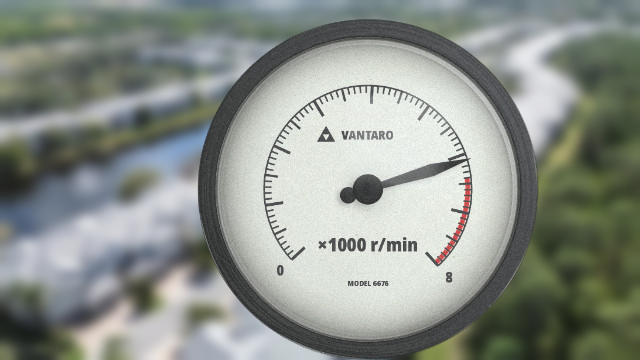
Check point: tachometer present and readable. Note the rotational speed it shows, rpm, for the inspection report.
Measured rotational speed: 6100 rpm
